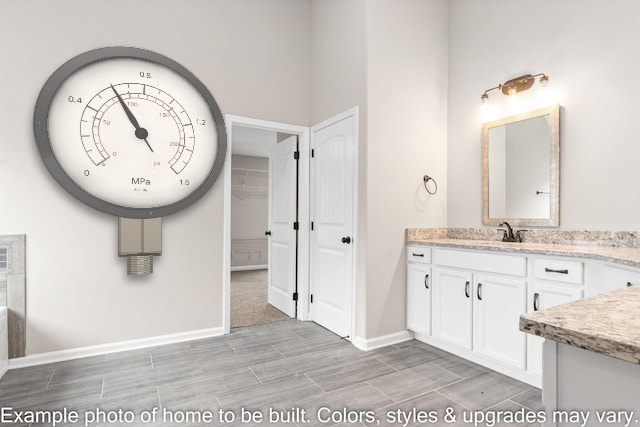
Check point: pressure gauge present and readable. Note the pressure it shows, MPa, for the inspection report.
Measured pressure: 0.6 MPa
